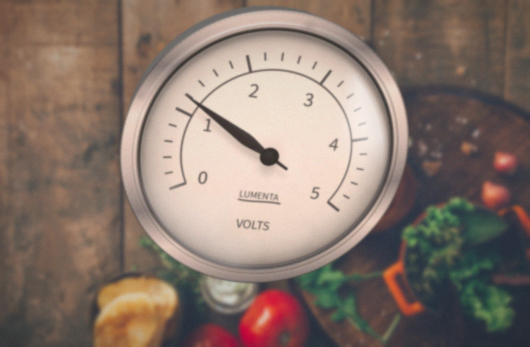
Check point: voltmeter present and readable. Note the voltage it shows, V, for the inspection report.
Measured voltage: 1.2 V
